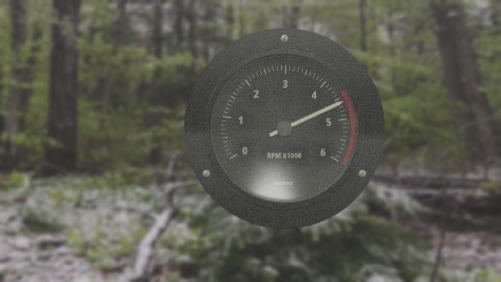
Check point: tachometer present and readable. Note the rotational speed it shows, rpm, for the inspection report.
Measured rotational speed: 4600 rpm
